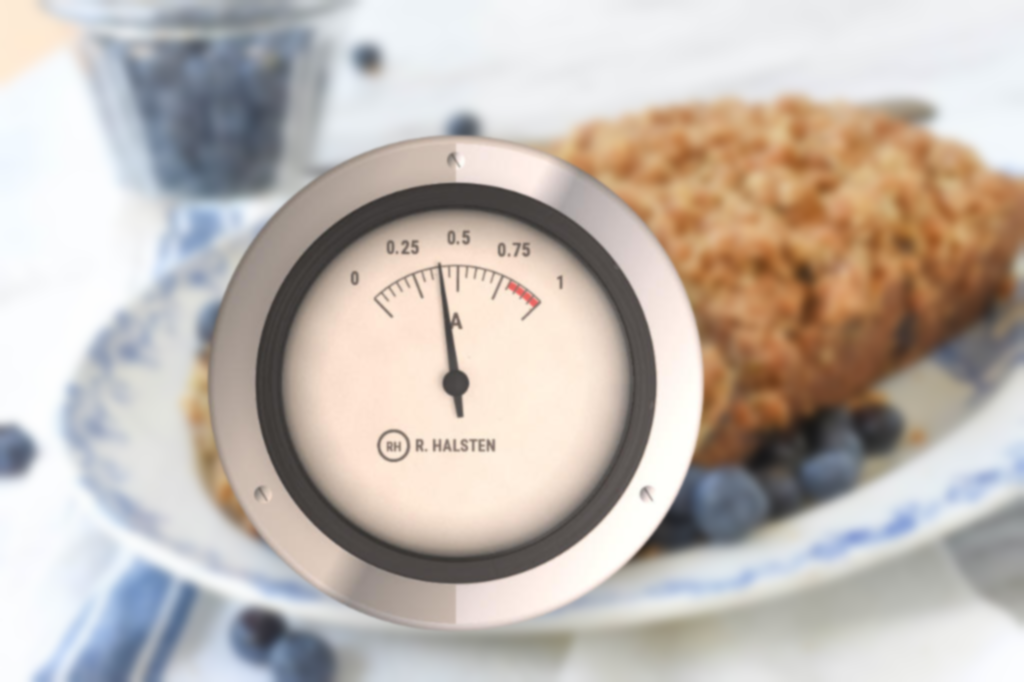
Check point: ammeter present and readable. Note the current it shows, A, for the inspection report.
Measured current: 0.4 A
